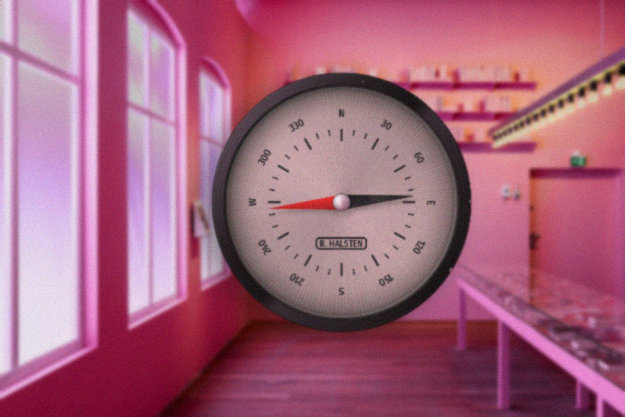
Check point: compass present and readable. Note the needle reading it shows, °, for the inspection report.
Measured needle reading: 265 °
